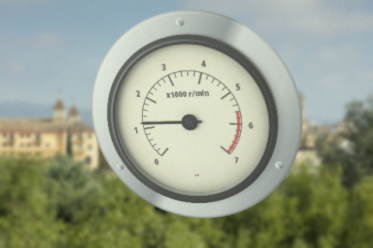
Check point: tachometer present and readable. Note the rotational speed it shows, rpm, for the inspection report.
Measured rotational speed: 1200 rpm
